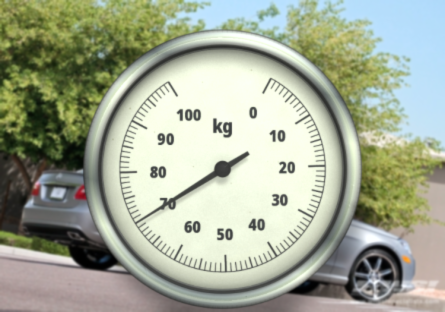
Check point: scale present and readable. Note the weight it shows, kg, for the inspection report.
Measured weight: 70 kg
